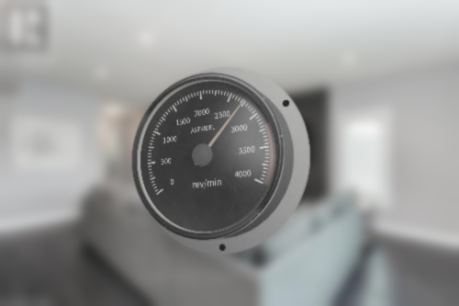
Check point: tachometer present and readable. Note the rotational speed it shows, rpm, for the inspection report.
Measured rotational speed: 2750 rpm
